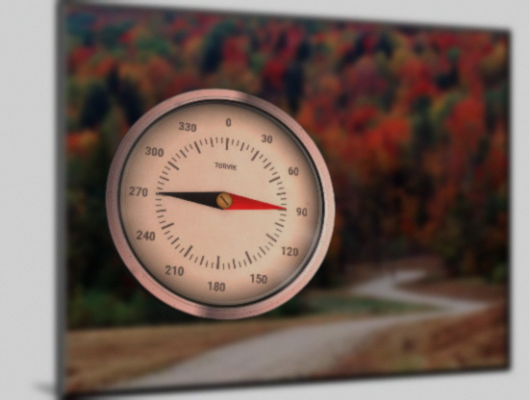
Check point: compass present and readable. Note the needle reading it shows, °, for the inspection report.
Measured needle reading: 90 °
